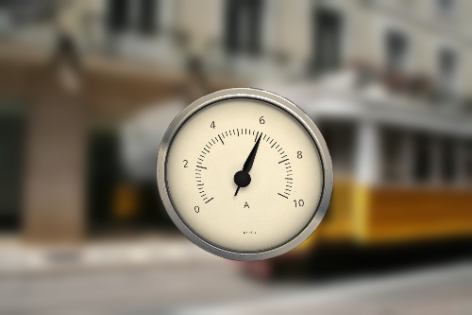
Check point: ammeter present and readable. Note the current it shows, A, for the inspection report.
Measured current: 6.2 A
